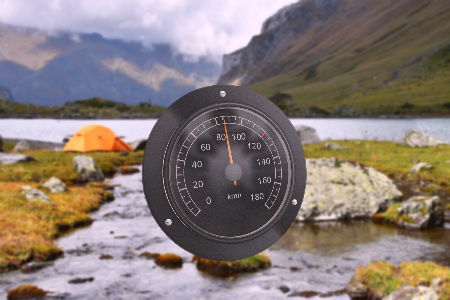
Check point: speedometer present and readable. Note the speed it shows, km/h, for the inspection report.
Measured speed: 85 km/h
